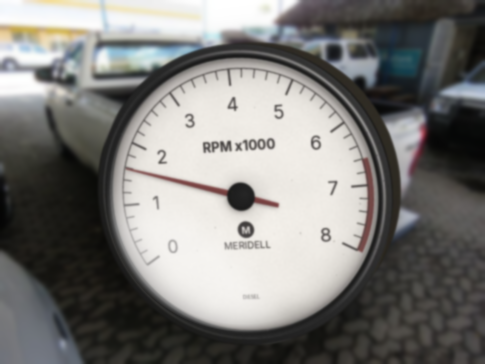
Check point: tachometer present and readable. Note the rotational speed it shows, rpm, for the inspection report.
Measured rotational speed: 1600 rpm
